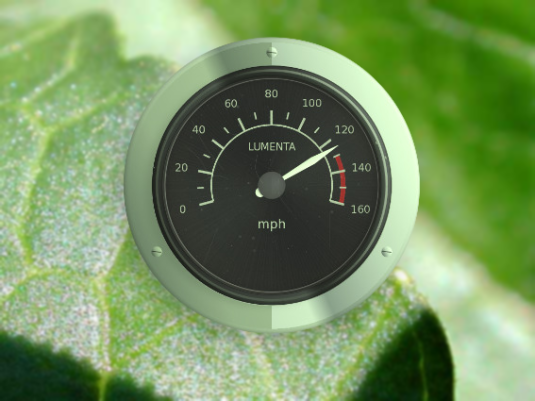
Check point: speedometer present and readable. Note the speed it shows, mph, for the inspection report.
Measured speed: 125 mph
